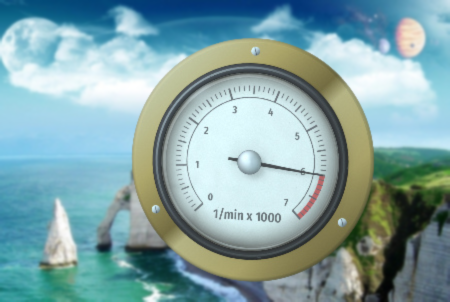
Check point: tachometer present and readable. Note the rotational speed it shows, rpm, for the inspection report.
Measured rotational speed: 6000 rpm
